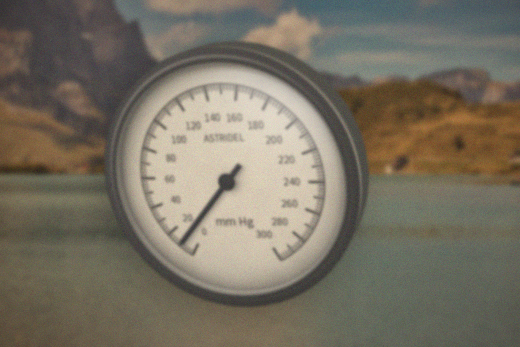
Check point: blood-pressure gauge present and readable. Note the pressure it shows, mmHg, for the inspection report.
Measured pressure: 10 mmHg
